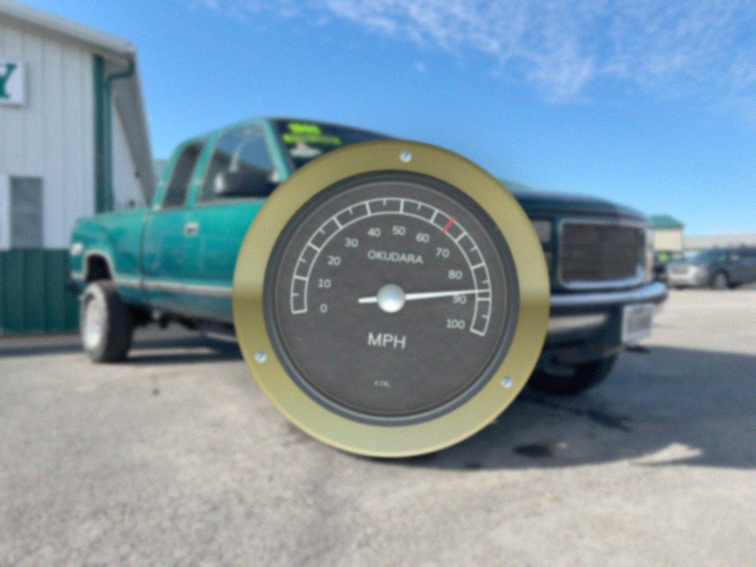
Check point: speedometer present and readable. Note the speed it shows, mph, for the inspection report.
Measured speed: 87.5 mph
